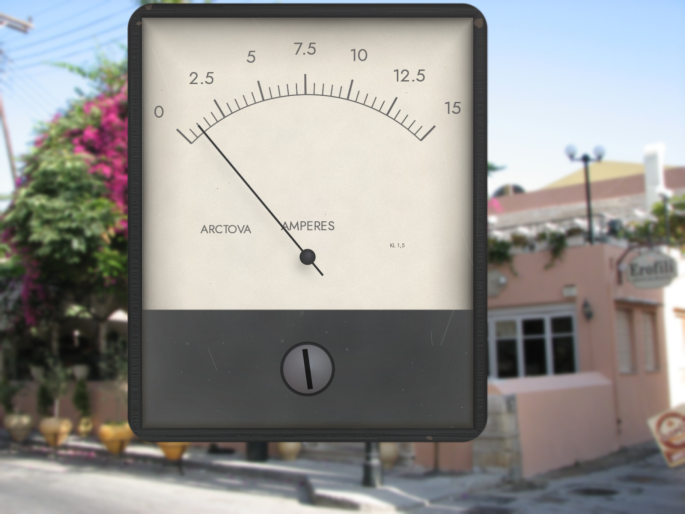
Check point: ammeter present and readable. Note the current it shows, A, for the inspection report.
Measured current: 1 A
